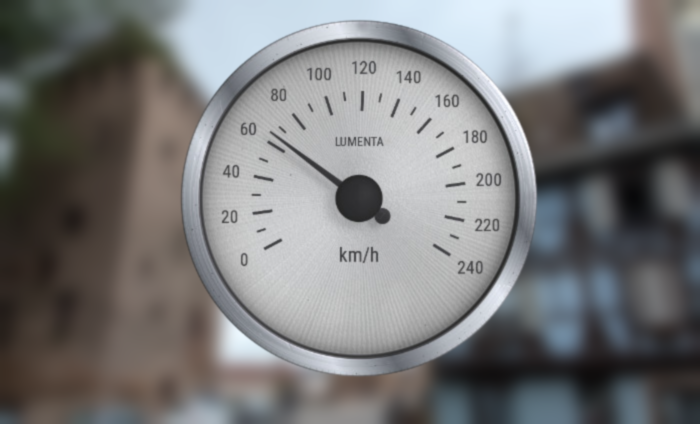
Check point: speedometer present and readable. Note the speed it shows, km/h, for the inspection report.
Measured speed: 65 km/h
